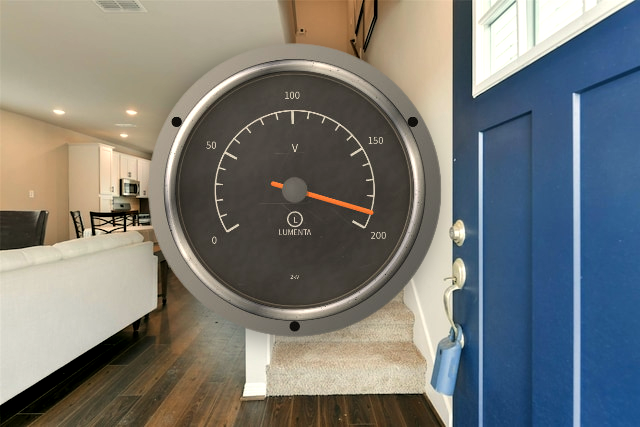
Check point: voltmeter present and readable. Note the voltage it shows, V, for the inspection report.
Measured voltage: 190 V
